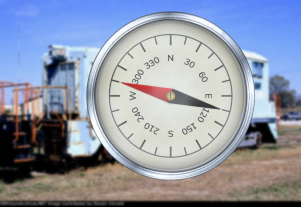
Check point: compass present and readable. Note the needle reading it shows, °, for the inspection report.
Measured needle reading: 285 °
